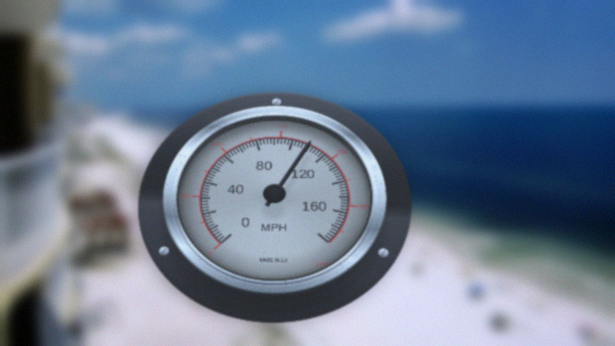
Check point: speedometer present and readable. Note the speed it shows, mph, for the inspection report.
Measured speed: 110 mph
